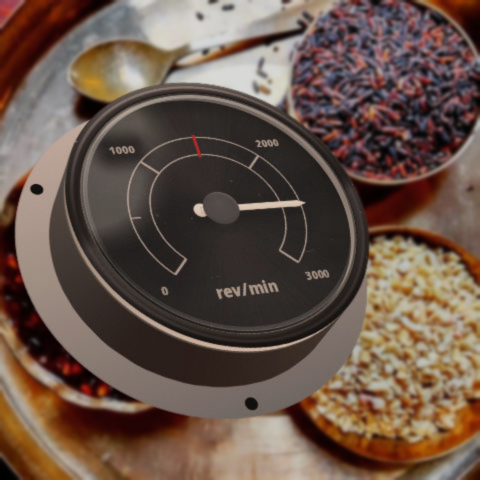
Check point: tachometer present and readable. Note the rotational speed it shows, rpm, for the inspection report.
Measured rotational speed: 2500 rpm
